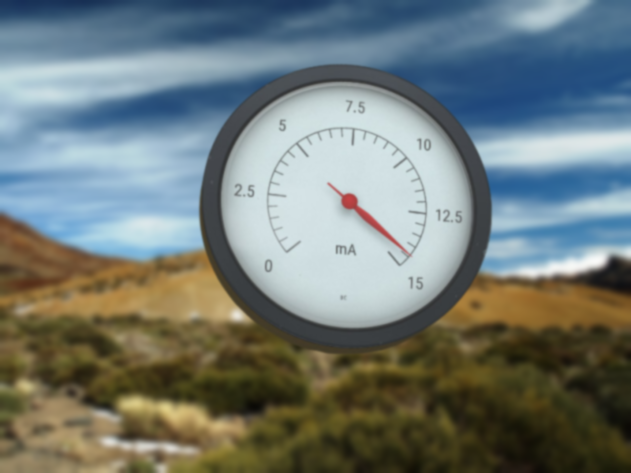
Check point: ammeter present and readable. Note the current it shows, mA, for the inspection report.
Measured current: 14.5 mA
